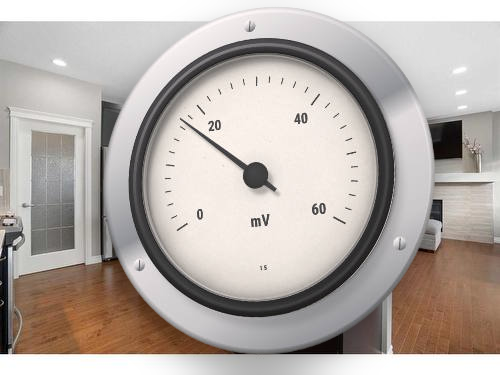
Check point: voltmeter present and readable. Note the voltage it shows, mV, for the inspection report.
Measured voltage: 17 mV
